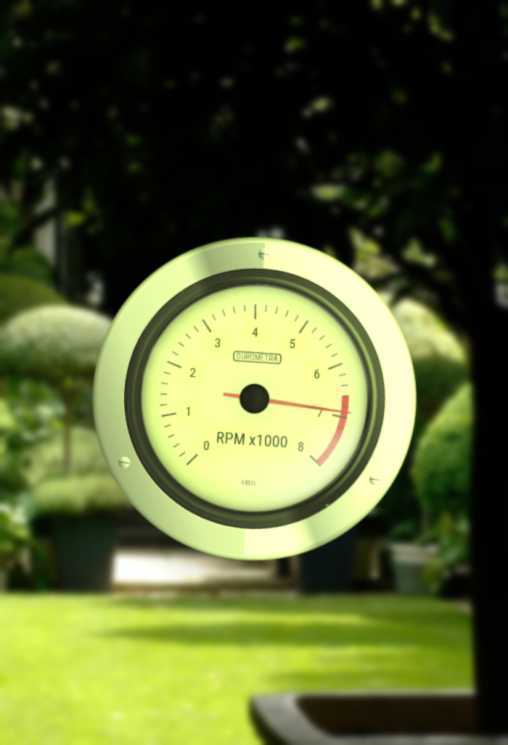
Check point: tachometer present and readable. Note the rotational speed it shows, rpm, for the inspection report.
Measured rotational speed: 6900 rpm
